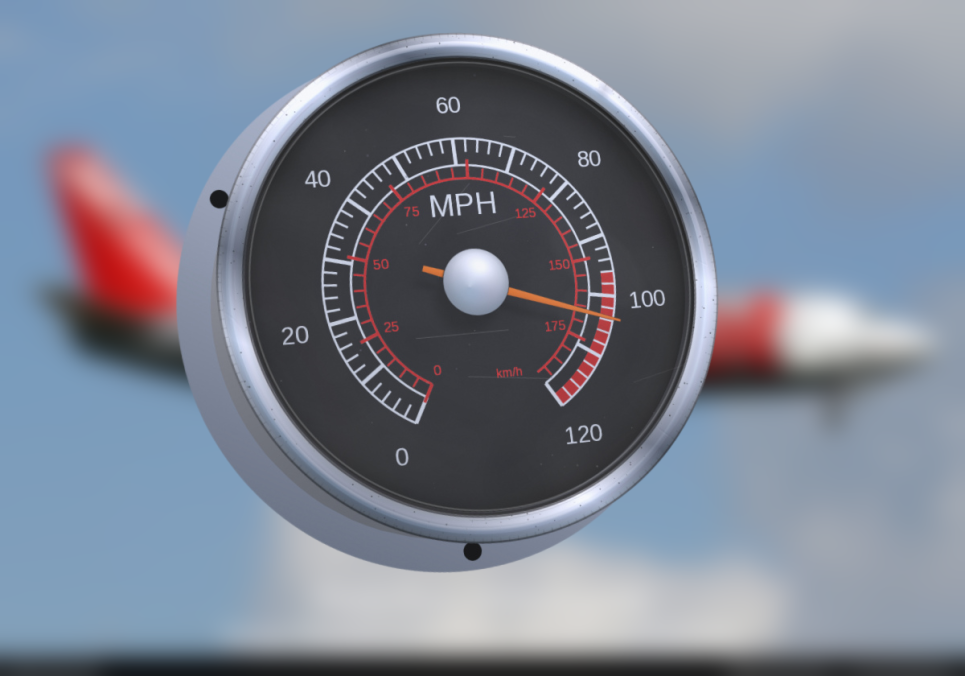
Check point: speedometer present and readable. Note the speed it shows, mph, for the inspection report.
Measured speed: 104 mph
